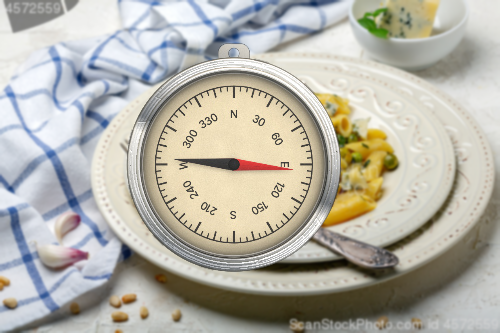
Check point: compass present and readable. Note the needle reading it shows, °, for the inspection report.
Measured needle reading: 95 °
